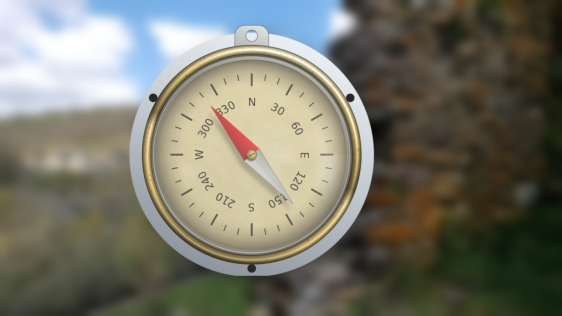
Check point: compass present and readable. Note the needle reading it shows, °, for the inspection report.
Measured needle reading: 320 °
